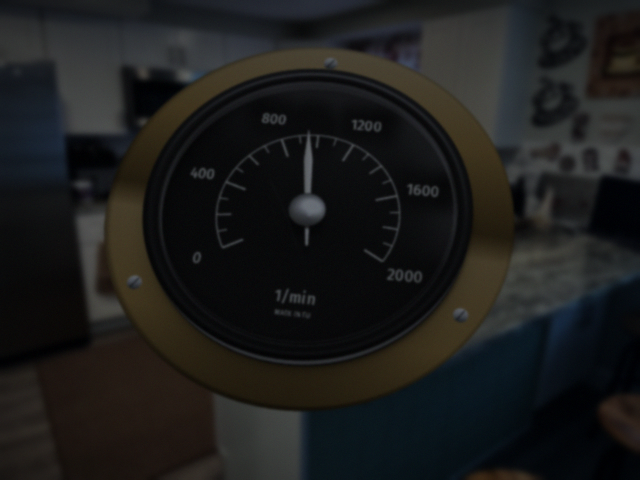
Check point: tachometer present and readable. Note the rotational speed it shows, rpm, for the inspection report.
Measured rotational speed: 950 rpm
